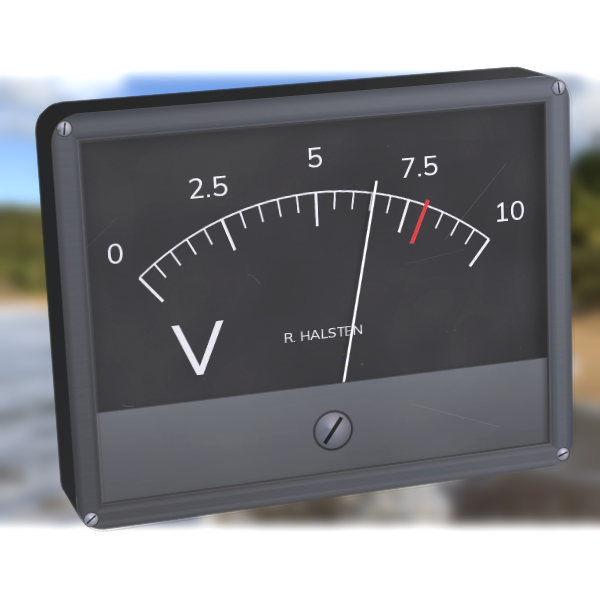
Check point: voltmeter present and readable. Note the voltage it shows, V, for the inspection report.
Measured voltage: 6.5 V
